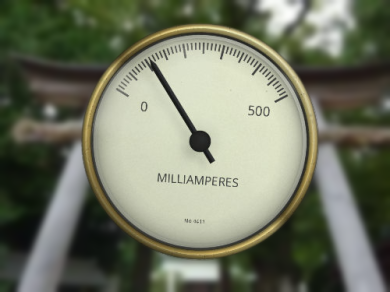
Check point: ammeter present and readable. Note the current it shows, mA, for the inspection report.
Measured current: 110 mA
